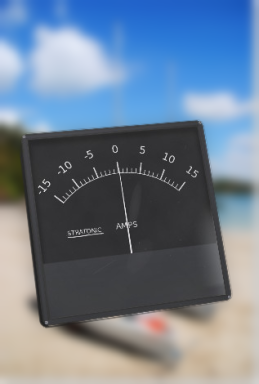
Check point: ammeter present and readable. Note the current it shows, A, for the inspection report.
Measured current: 0 A
